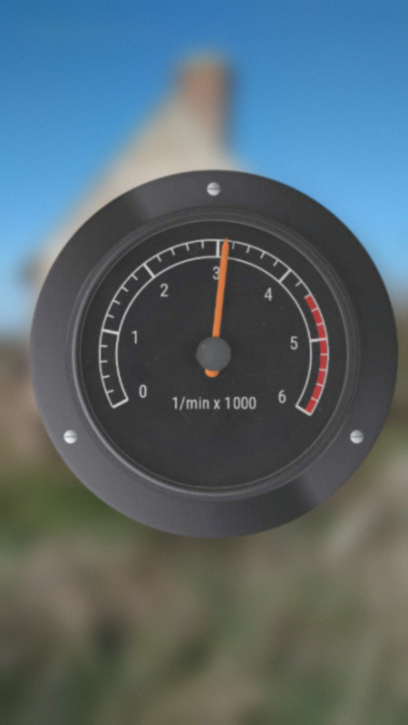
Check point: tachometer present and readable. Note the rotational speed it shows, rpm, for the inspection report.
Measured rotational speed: 3100 rpm
